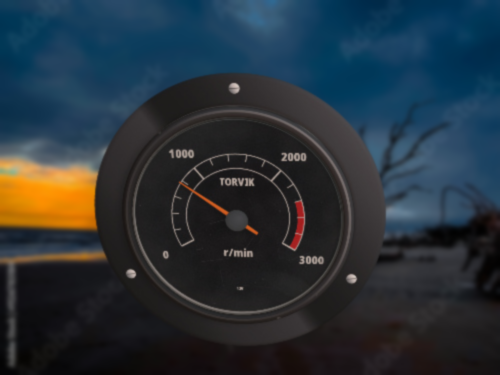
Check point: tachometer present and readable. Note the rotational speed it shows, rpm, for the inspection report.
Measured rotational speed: 800 rpm
